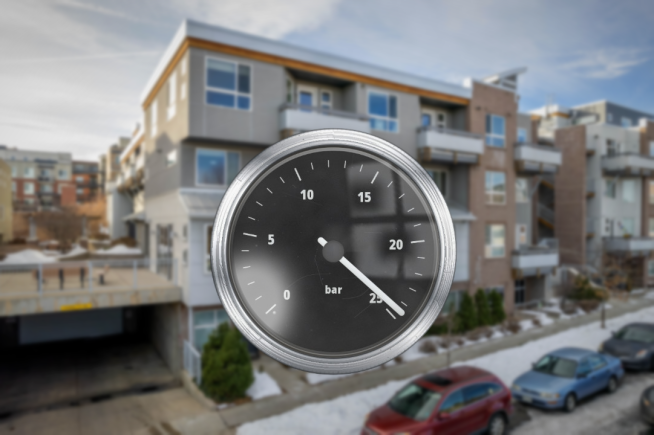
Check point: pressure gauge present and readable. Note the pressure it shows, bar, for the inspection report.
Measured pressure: 24.5 bar
